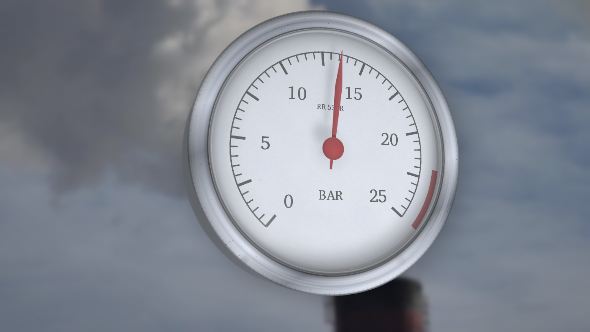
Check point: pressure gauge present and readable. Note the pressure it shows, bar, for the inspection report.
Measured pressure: 13.5 bar
